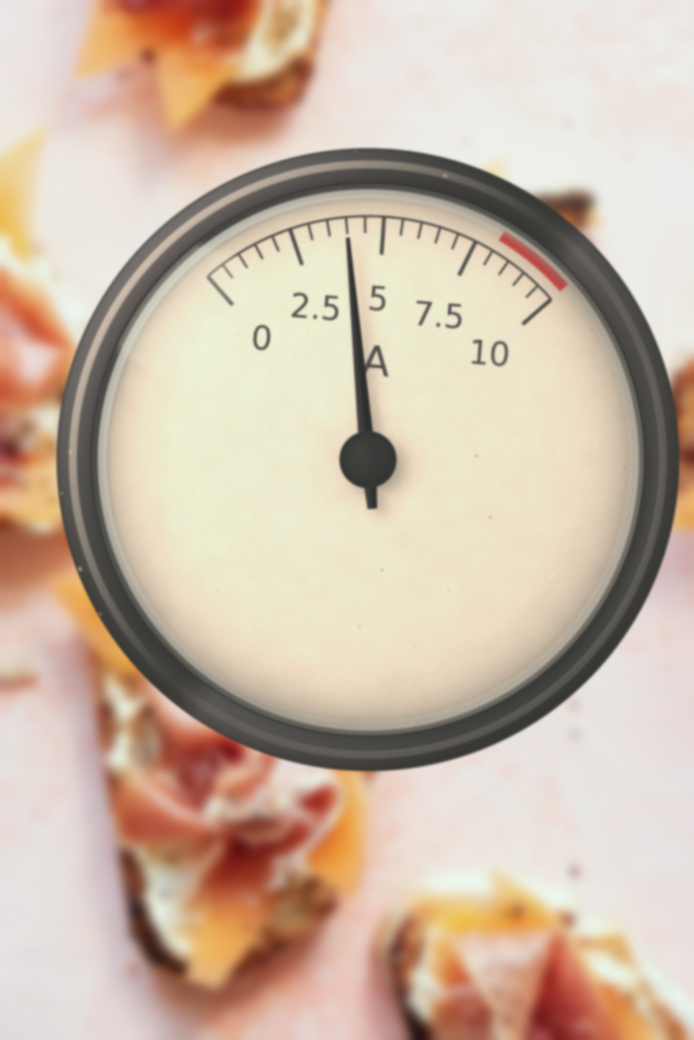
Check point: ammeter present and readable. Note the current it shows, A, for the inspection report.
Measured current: 4 A
